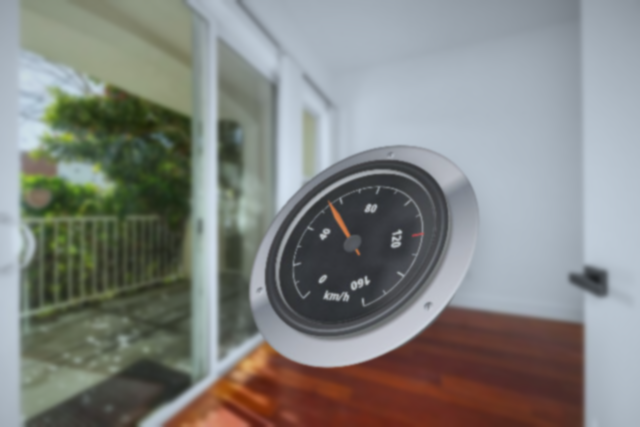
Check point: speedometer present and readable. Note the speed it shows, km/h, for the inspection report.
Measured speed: 55 km/h
